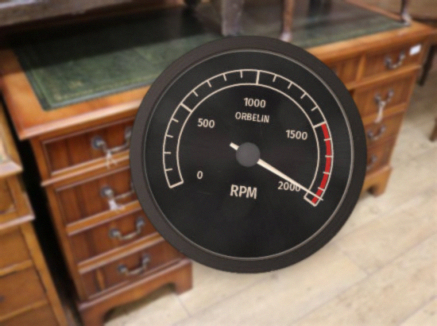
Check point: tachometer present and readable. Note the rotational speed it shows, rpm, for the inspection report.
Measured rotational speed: 1950 rpm
